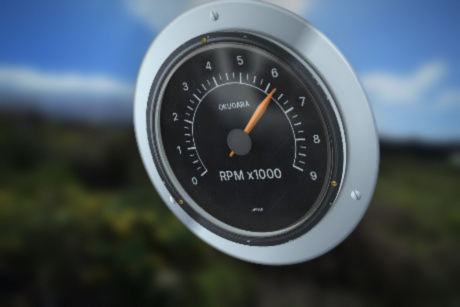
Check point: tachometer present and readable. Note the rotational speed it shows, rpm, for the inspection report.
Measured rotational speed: 6250 rpm
